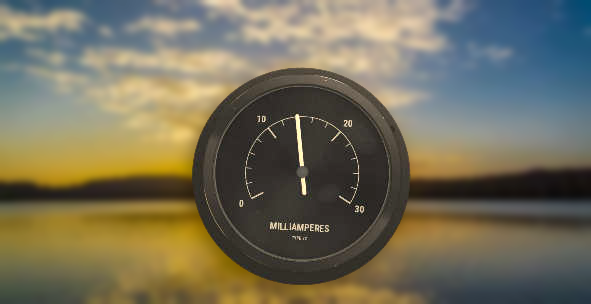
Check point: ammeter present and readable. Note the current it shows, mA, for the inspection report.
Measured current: 14 mA
